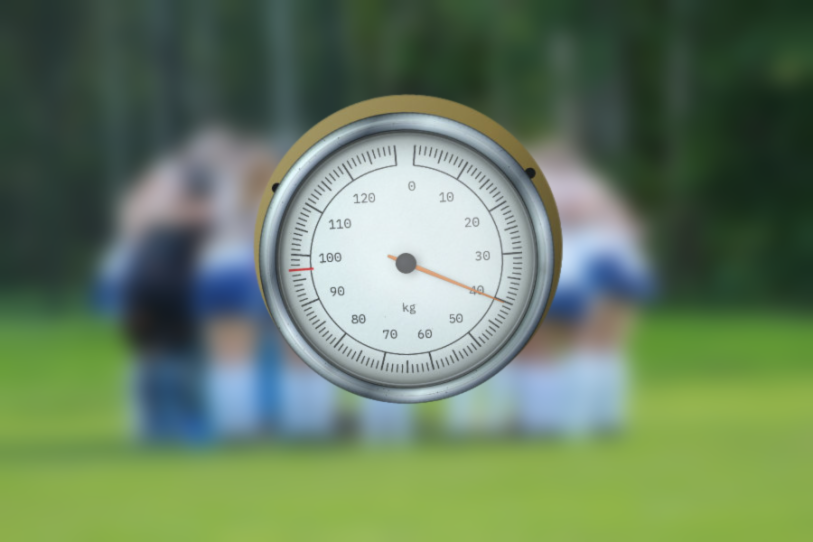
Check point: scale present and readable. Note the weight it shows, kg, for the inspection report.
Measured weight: 40 kg
